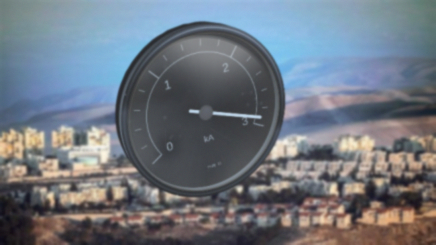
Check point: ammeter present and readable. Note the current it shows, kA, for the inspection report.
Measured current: 2.9 kA
